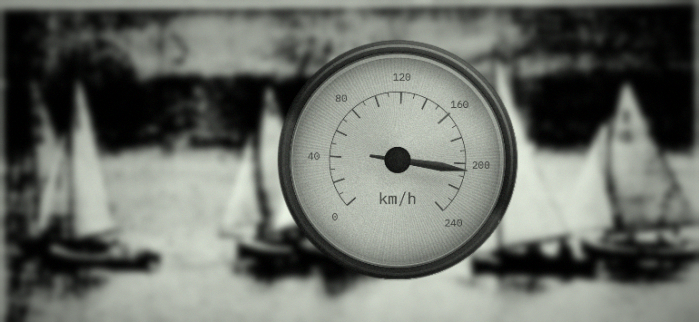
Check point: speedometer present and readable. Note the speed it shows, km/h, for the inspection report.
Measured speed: 205 km/h
